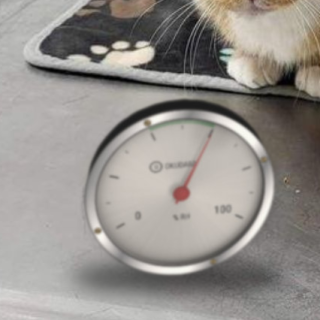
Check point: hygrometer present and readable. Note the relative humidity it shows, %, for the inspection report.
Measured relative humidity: 60 %
